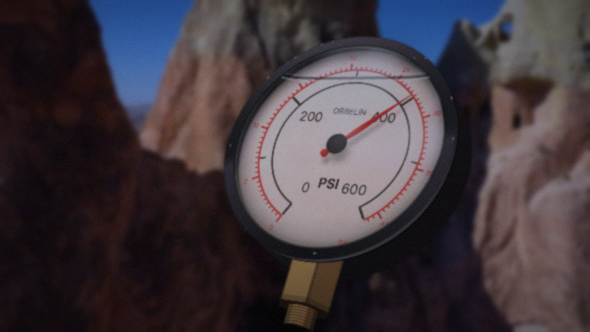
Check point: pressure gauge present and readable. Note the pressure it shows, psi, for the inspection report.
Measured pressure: 400 psi
